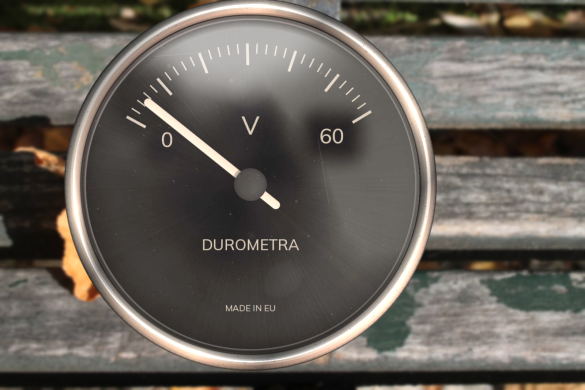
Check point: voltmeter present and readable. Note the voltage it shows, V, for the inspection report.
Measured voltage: 5 V
